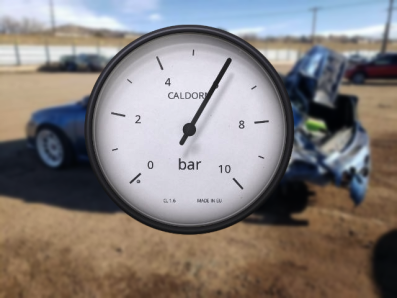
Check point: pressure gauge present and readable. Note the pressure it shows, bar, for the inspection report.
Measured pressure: 6 bar
